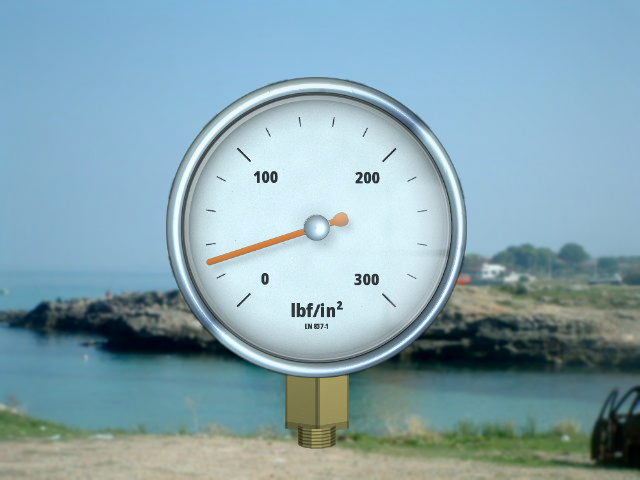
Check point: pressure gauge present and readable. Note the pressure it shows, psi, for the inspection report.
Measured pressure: 30 psi
